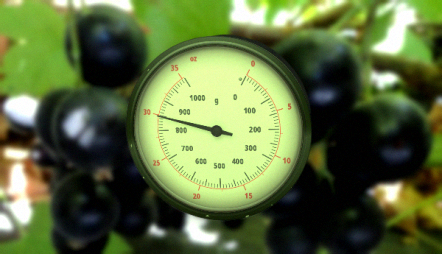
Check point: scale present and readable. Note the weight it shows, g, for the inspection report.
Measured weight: 850 g
